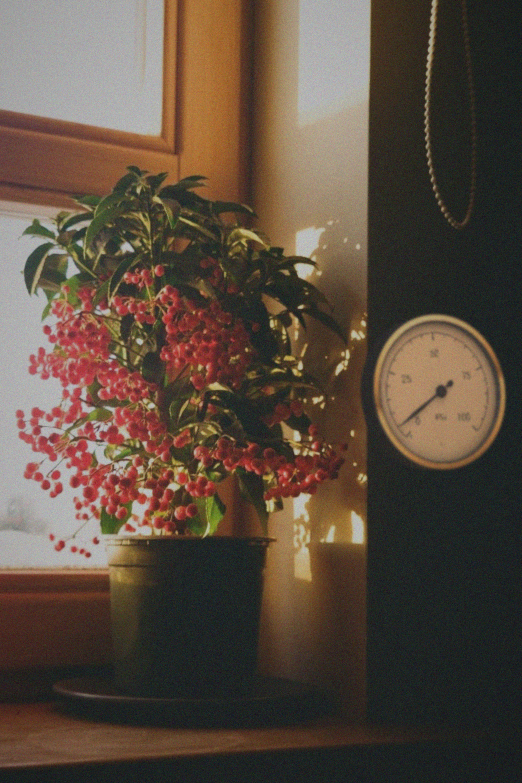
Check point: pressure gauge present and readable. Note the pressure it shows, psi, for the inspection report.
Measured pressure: 5 psi
